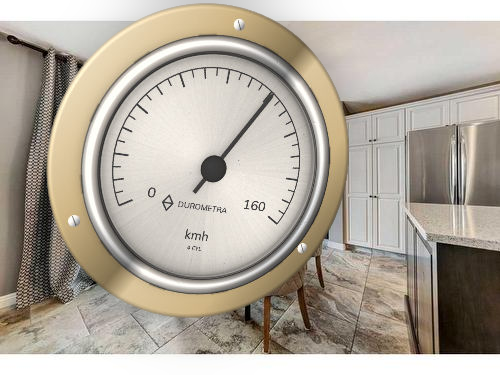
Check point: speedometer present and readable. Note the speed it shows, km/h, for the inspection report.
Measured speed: 100 km/h
